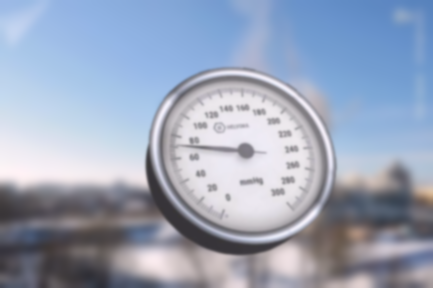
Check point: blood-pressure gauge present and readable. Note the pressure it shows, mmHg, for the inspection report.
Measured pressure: 70 mmHg
